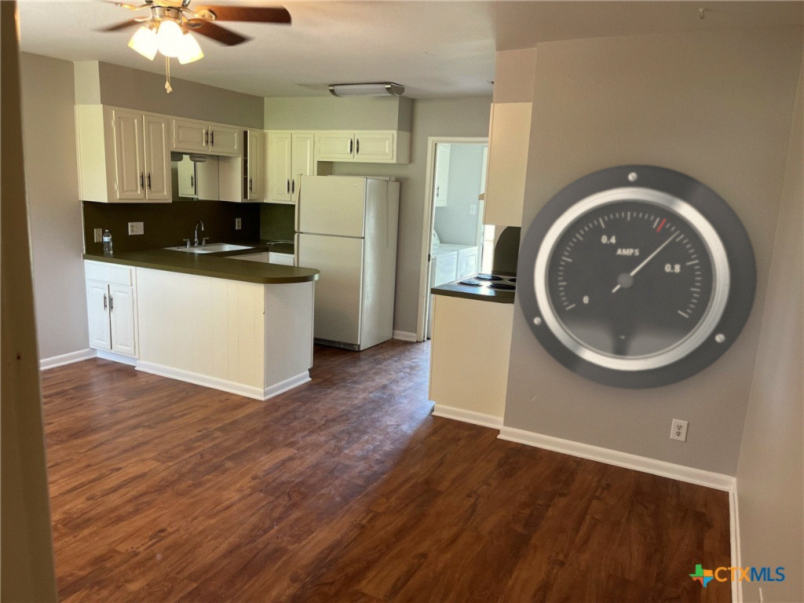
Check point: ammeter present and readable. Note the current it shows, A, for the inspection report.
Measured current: 0.68 A
